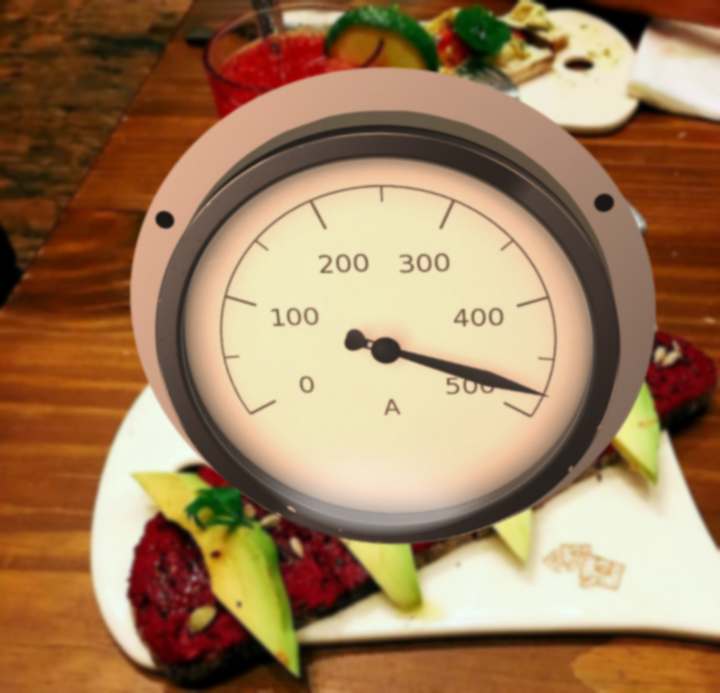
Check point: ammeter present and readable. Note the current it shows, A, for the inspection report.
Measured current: 475 A
